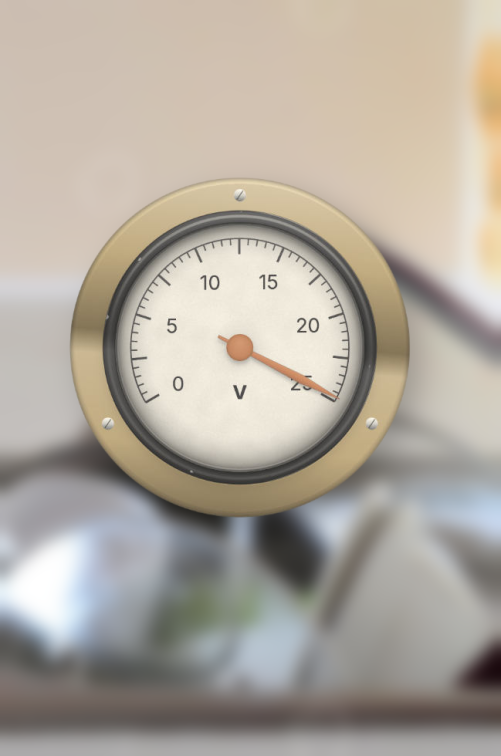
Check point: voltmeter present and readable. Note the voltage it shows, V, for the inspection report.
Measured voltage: 24.75 V
